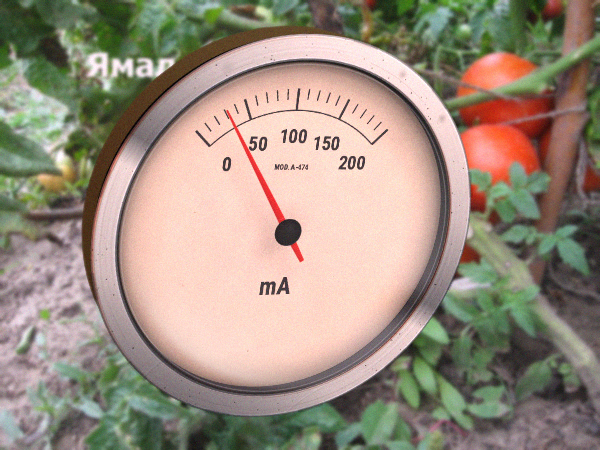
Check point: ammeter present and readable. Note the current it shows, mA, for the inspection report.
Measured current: 30 mA
